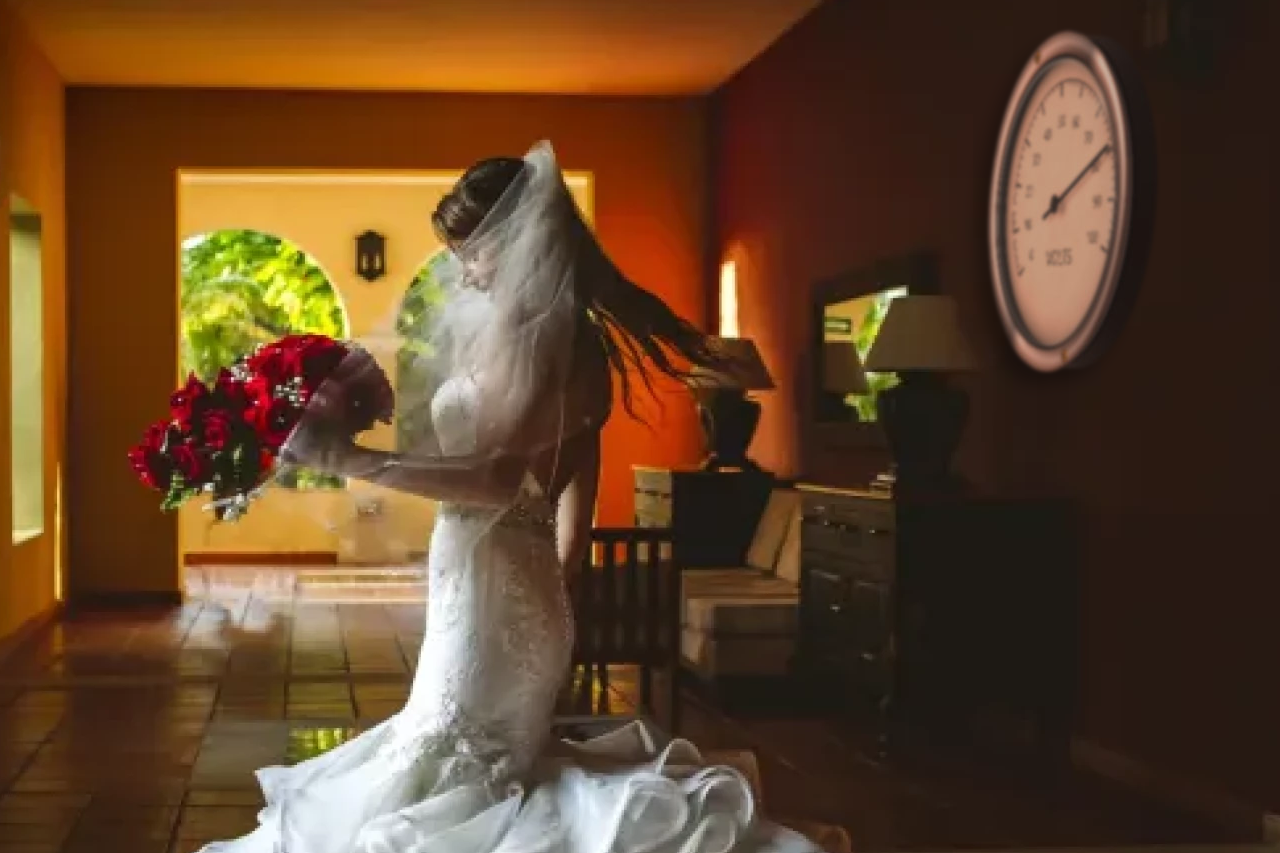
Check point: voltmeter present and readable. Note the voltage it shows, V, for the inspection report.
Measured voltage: 80 V
